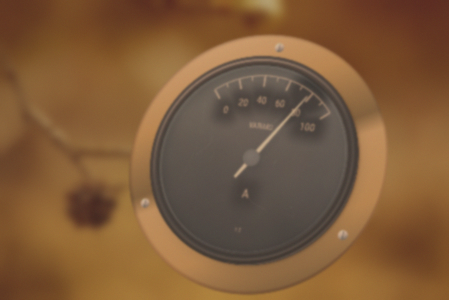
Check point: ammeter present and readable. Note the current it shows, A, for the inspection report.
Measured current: 80 A
